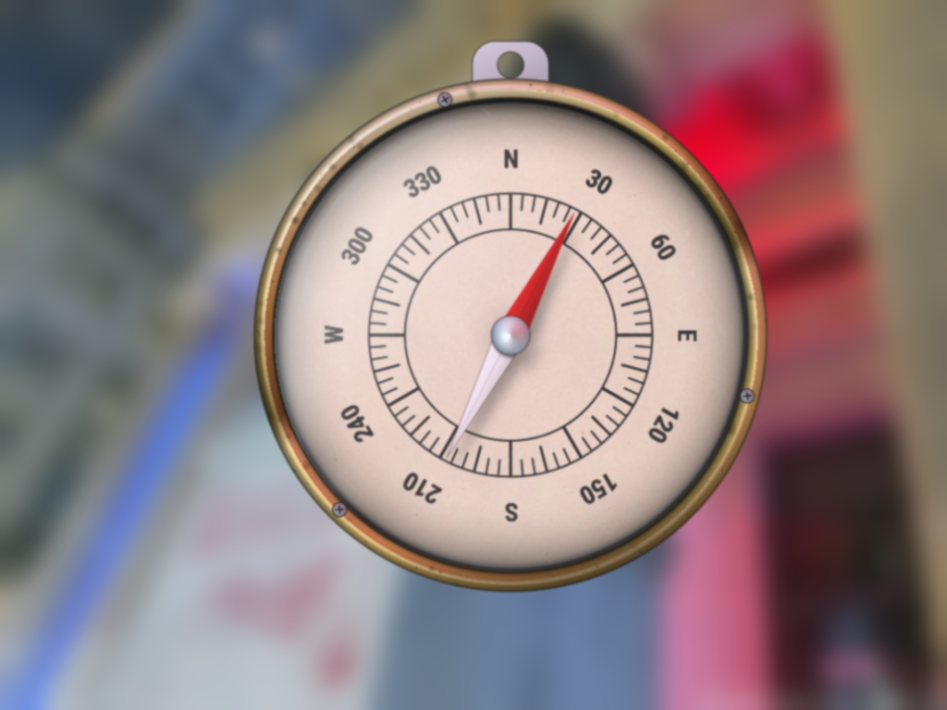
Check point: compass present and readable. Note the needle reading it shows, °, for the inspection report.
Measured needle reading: 27.5 °
